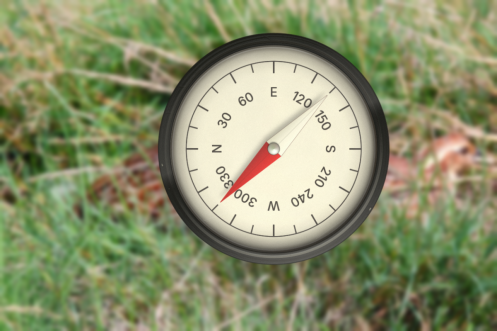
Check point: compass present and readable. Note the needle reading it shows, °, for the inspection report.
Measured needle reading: 315 °
